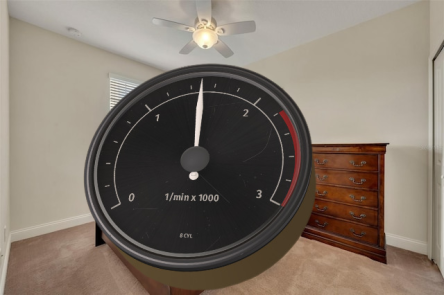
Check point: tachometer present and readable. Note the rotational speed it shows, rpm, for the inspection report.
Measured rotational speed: 1500 rpm
